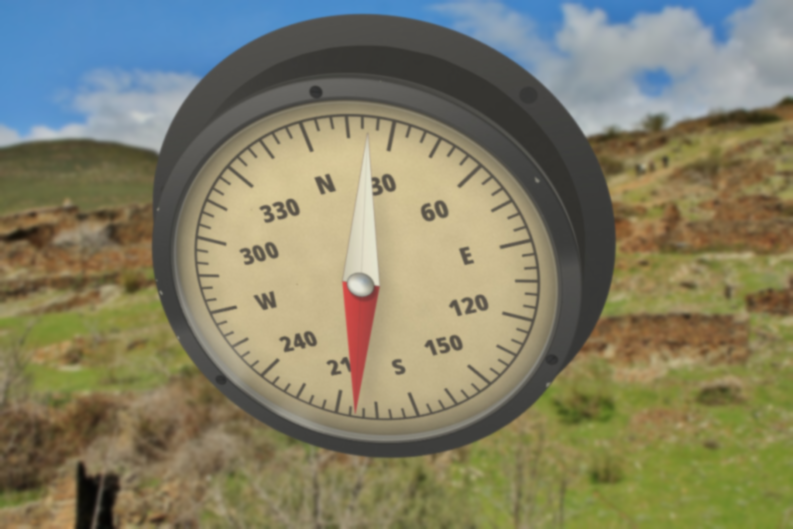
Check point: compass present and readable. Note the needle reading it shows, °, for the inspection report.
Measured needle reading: 202.5 °
